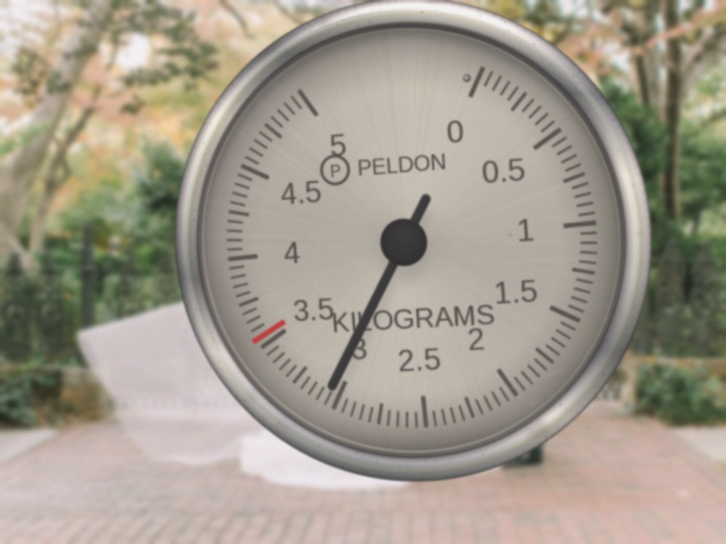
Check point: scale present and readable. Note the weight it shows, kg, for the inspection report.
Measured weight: 3.05 kg
